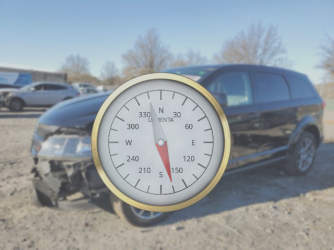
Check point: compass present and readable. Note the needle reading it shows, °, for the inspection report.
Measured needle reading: 165 °
